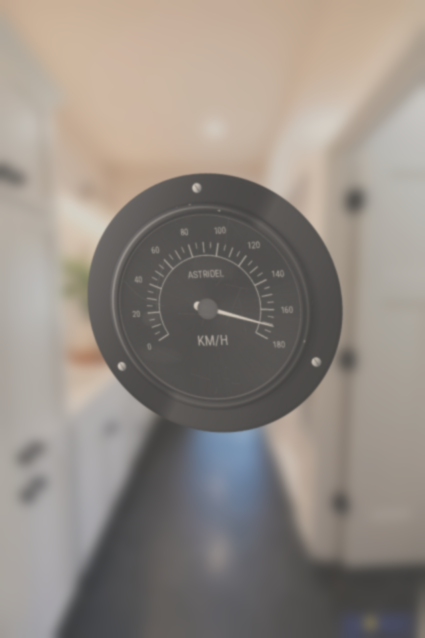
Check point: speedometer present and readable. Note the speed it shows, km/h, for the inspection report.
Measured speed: 170 km/h
